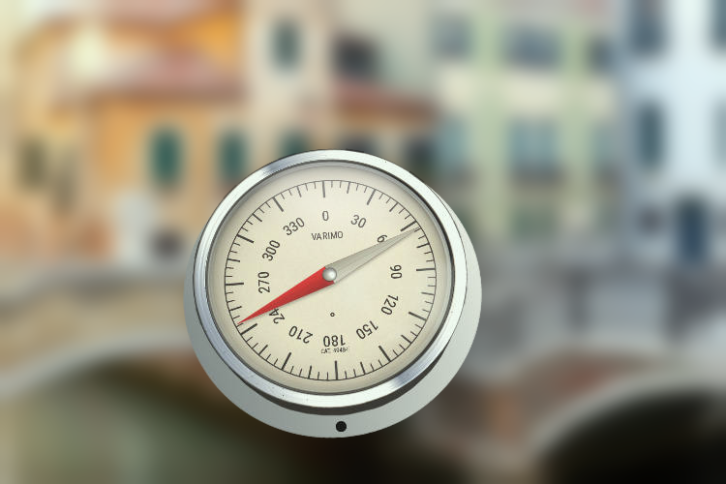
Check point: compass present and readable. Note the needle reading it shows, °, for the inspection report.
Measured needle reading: 245 °
